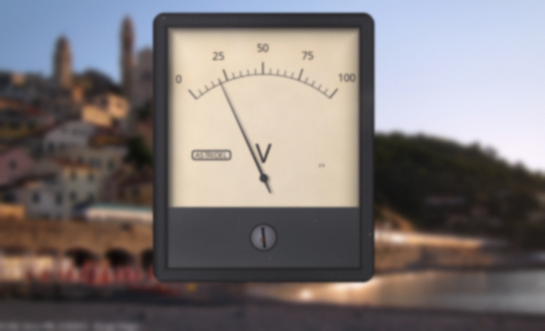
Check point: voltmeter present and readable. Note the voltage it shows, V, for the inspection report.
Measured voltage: 20 V
